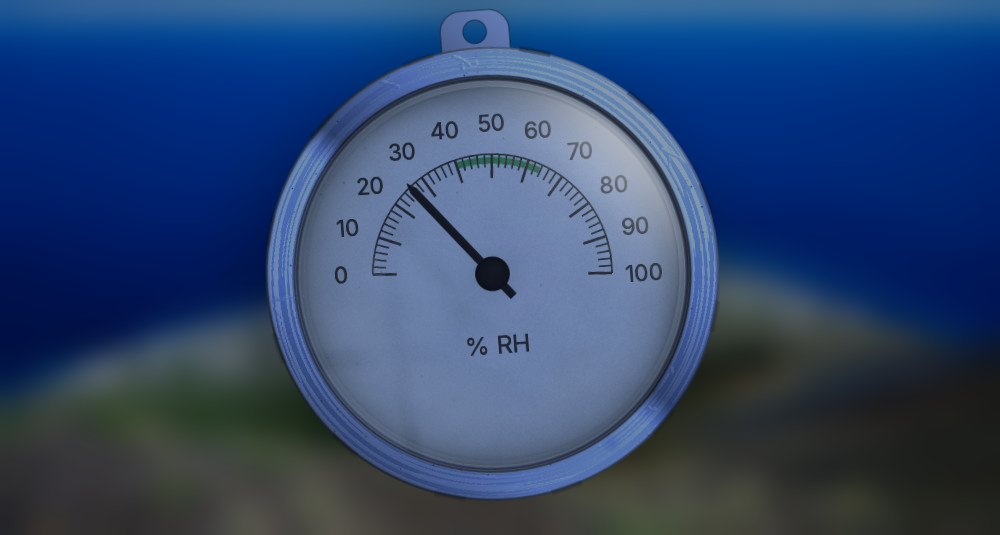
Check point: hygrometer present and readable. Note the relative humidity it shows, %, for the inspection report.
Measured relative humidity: 26 %
